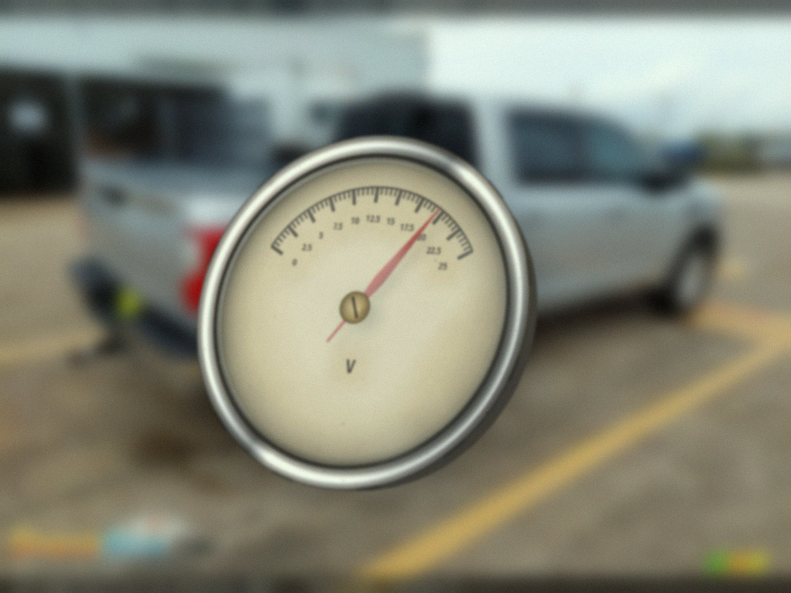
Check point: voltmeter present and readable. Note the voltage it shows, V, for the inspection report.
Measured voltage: 20 V
